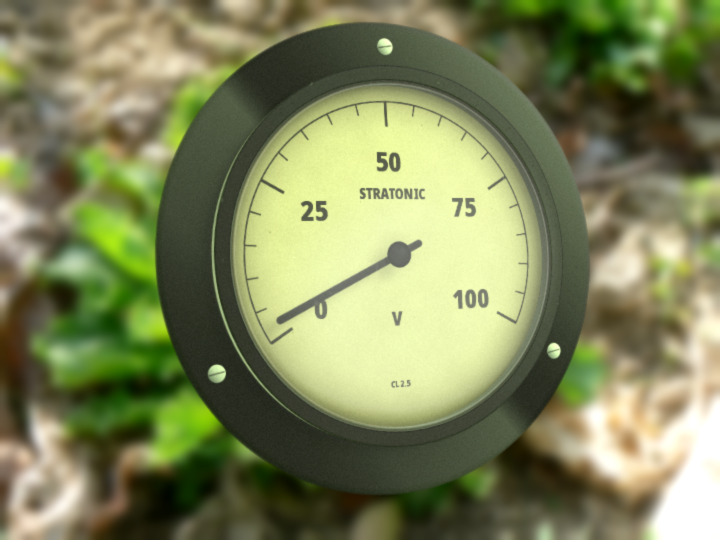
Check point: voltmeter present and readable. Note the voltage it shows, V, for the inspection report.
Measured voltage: 2.5 V
